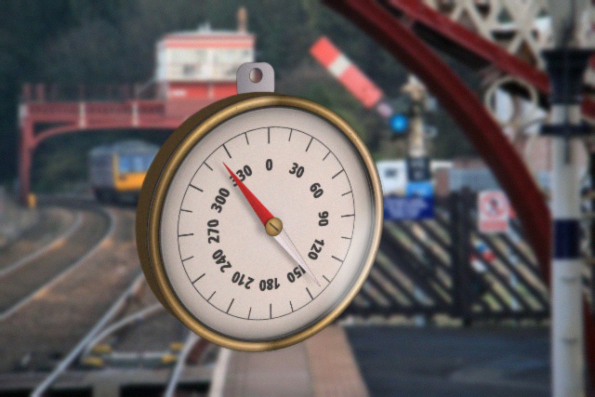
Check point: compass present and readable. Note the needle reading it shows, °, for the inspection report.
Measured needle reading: 322.5 °
